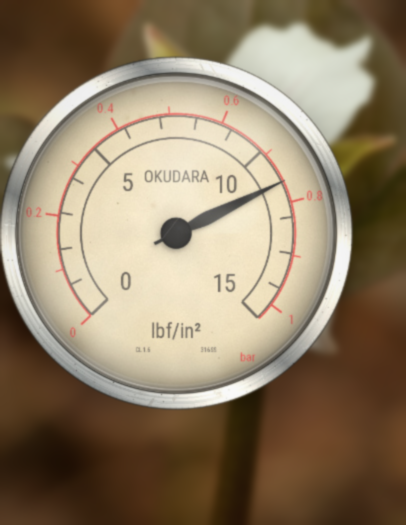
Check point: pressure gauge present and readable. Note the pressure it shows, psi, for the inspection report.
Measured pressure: 11 psi
